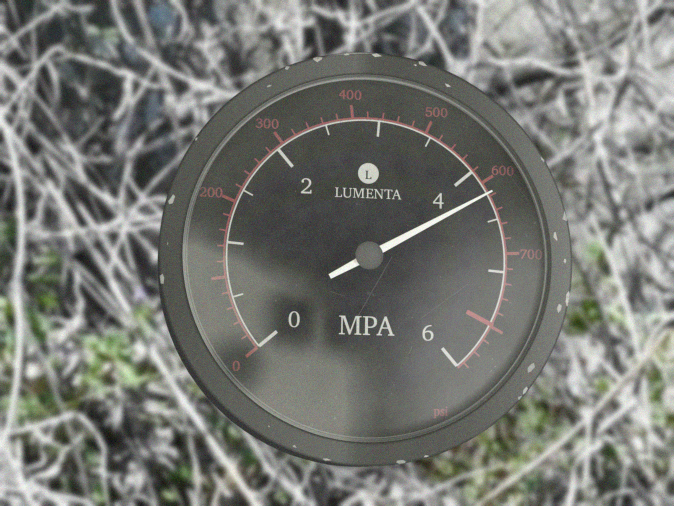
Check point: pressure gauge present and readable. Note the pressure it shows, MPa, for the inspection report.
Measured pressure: 4.25 MPa
